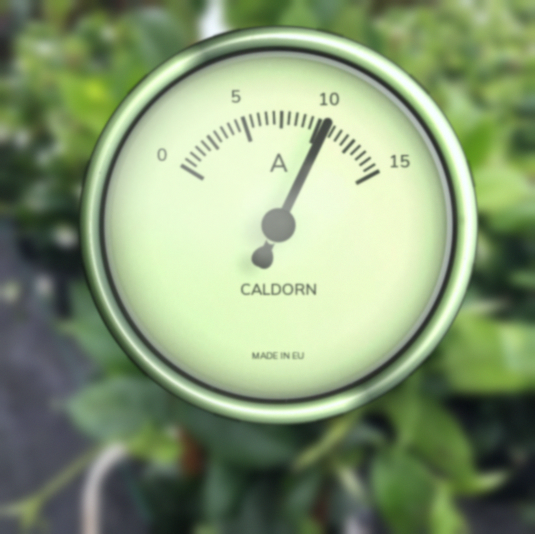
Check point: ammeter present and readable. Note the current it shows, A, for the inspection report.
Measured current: 10.5 A
